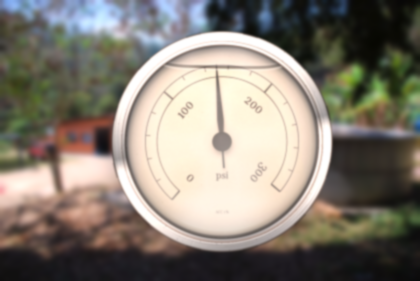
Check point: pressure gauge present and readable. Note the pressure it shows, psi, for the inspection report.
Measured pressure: 150 psi
